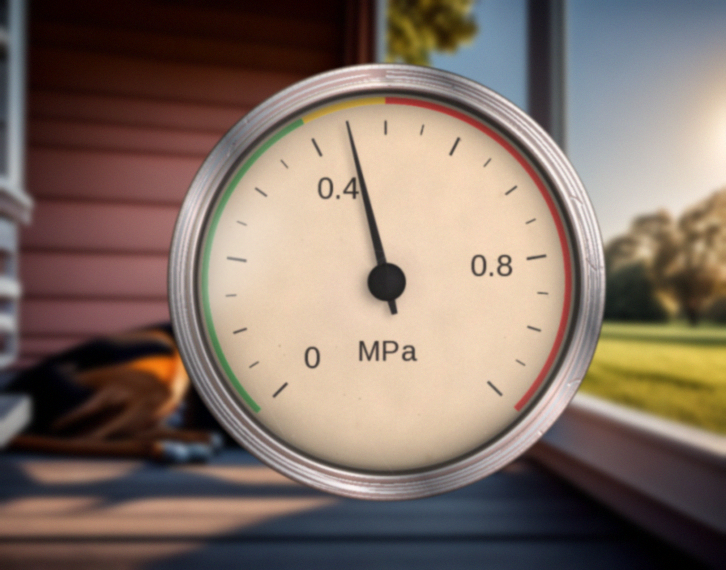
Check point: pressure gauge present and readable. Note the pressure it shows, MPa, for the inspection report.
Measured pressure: 0.45 MPa
